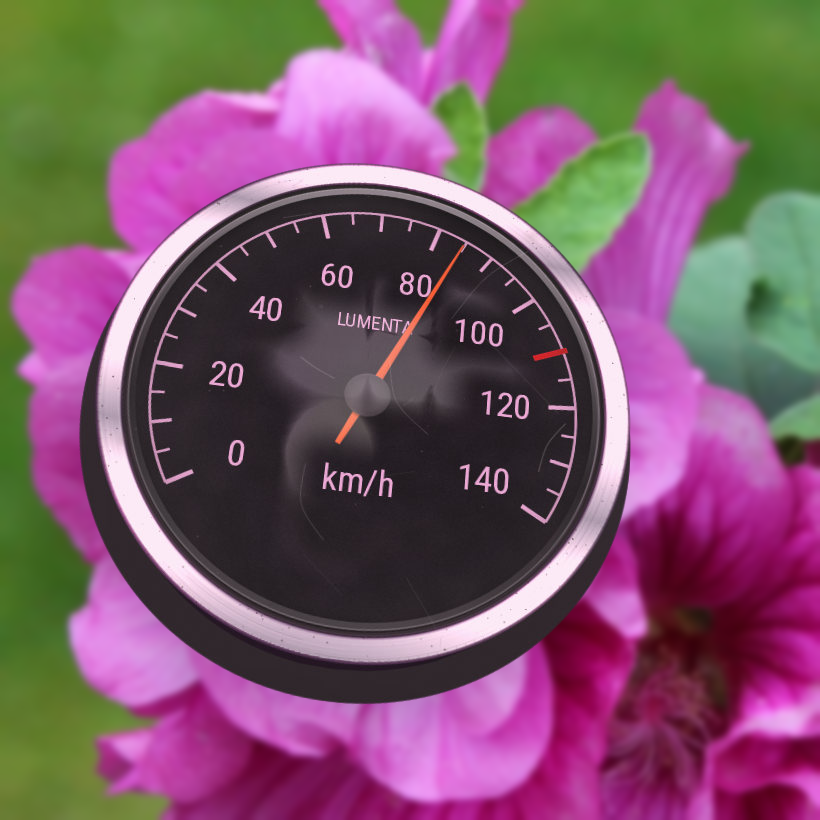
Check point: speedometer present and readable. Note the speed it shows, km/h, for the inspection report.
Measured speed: 85 km/h
